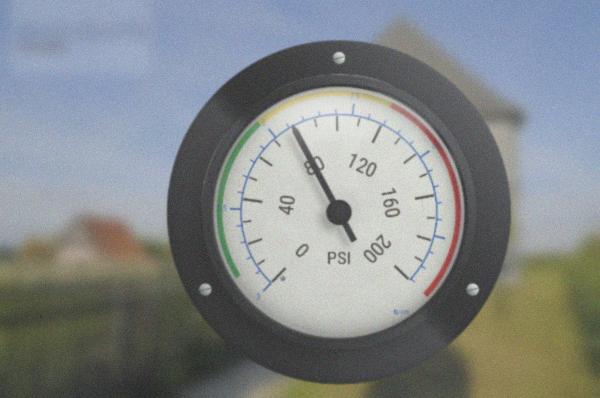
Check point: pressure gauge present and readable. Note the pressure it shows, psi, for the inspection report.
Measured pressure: 80 psi
